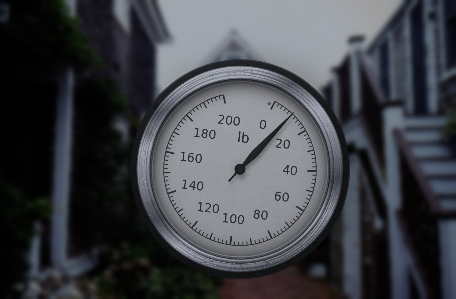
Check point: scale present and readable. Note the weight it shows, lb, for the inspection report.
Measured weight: 10 lb
